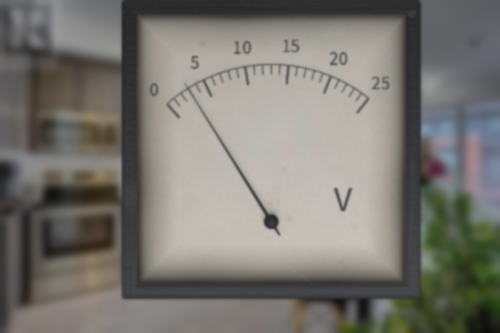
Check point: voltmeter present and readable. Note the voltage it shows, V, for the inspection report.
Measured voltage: 3 V
